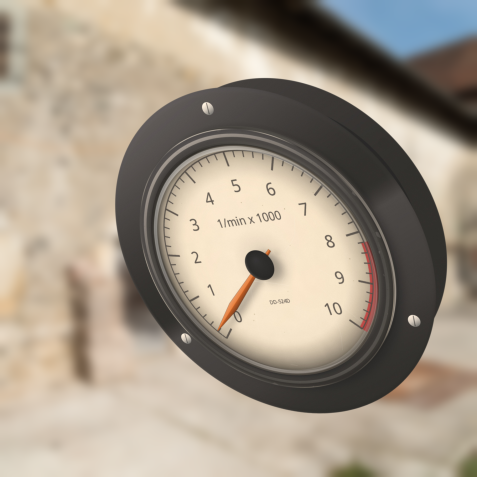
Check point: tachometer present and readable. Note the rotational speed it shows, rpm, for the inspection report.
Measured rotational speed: 200 rpm
